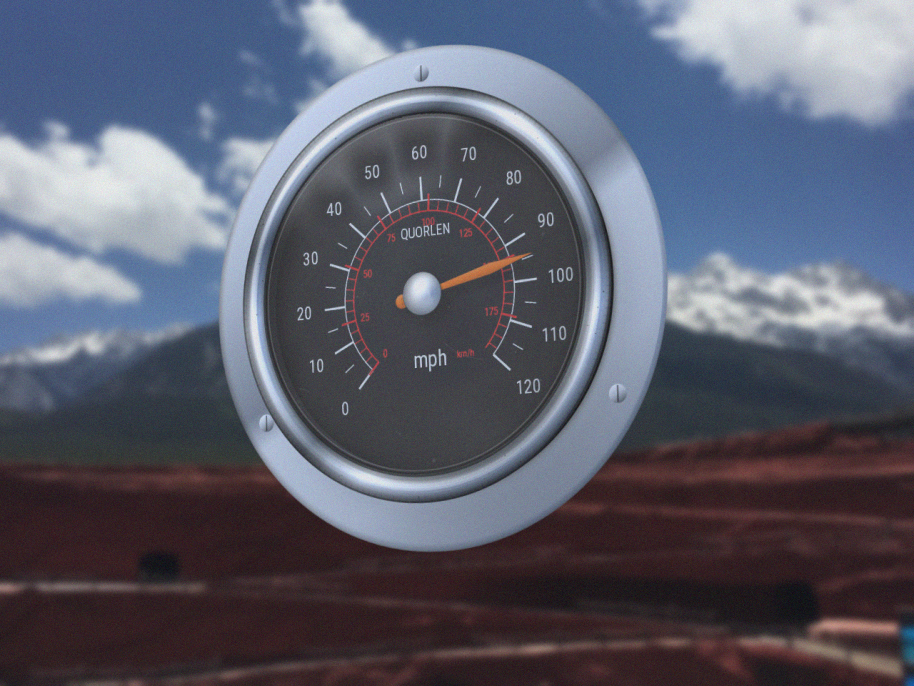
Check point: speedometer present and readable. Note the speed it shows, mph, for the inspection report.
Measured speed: 95 mph
